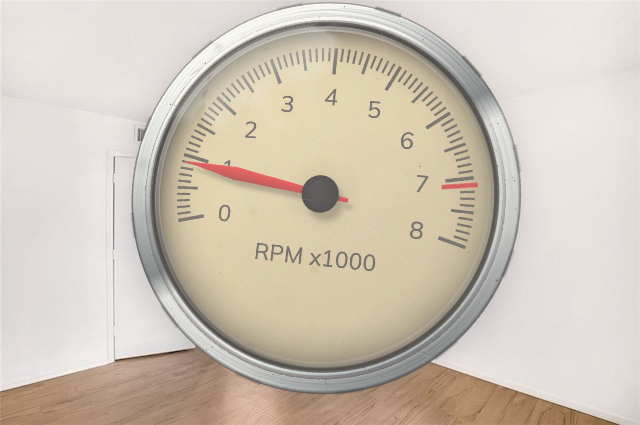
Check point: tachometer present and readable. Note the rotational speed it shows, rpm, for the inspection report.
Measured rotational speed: 900 rpm
